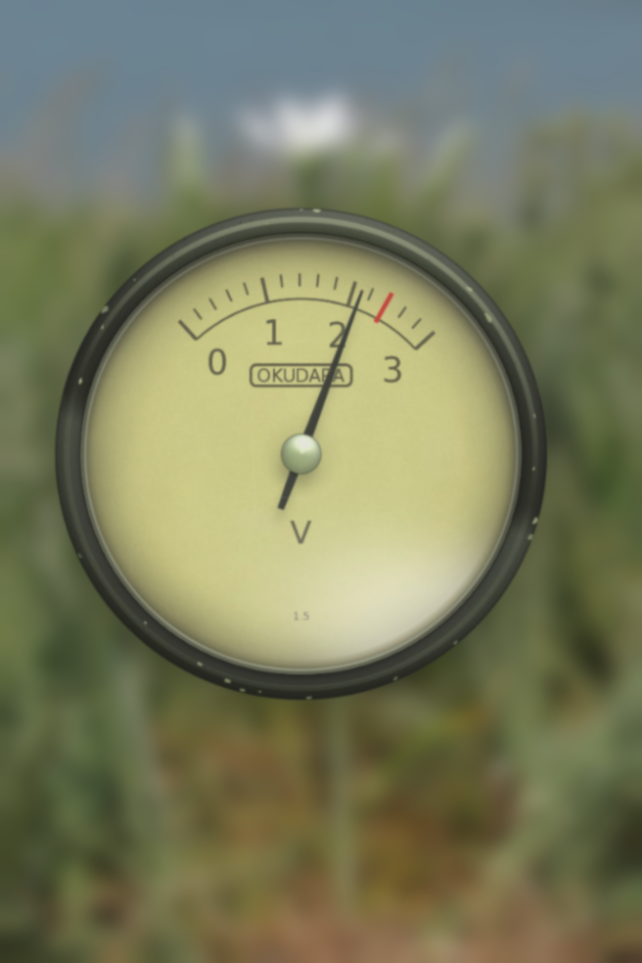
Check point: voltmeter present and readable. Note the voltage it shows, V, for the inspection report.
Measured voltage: 2.1 V
